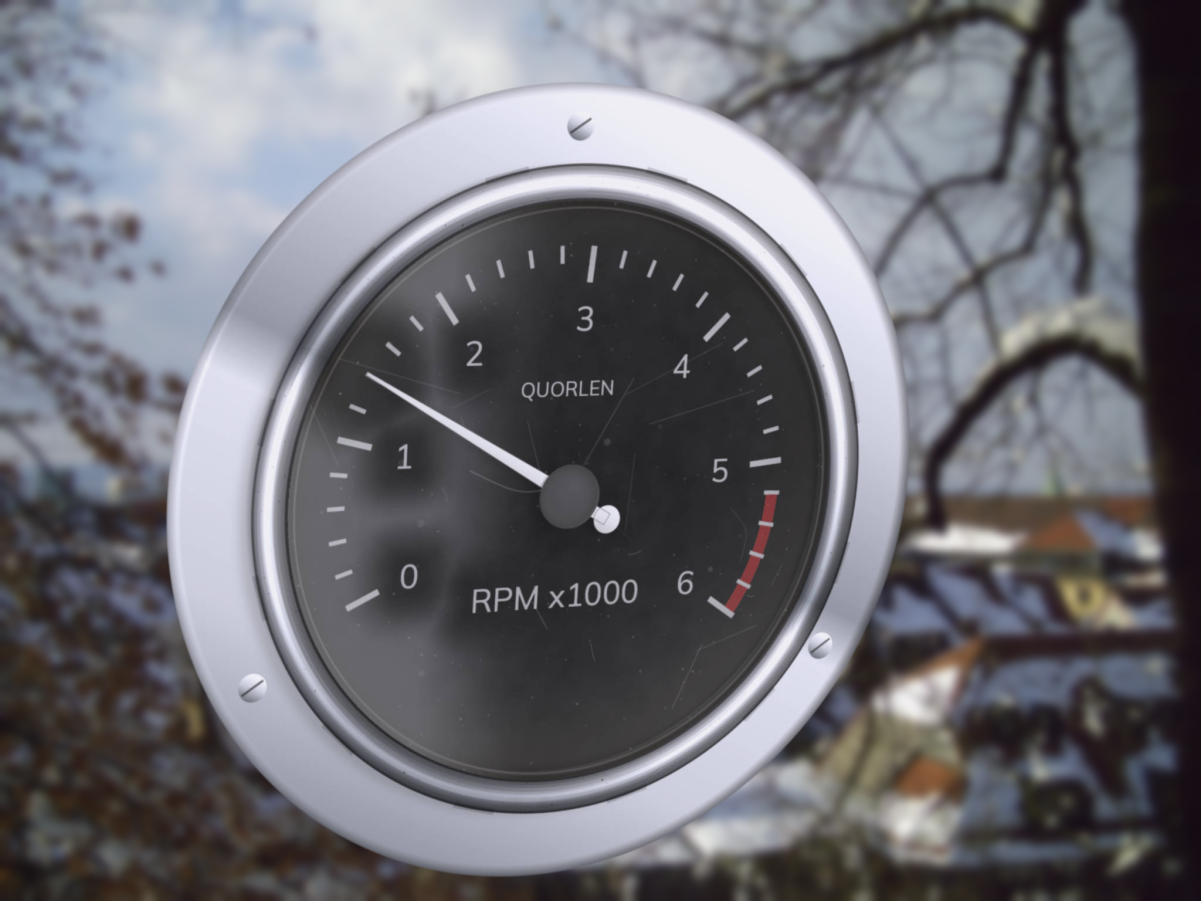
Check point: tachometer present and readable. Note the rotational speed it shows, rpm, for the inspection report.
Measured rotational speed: 1400 rpm
